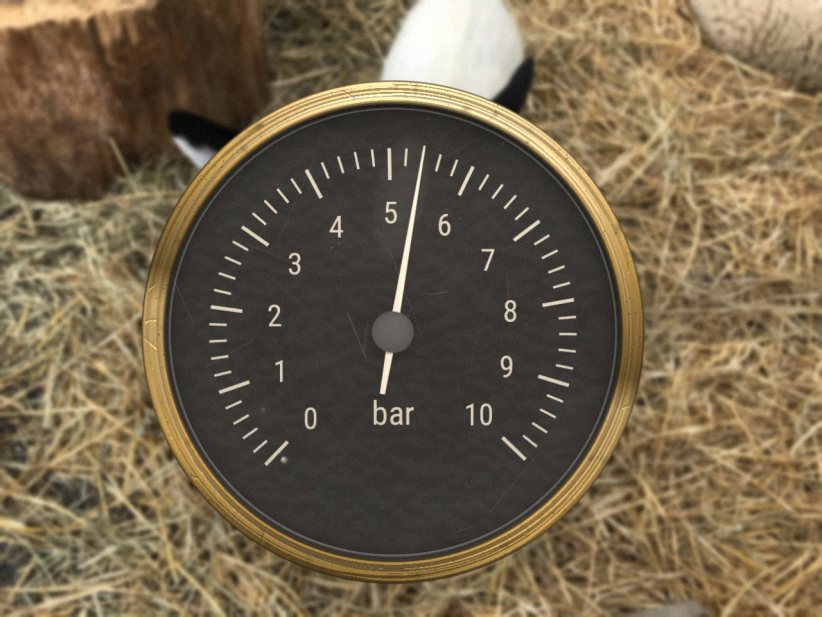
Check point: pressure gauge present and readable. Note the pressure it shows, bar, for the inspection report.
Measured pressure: 5.4 bar
